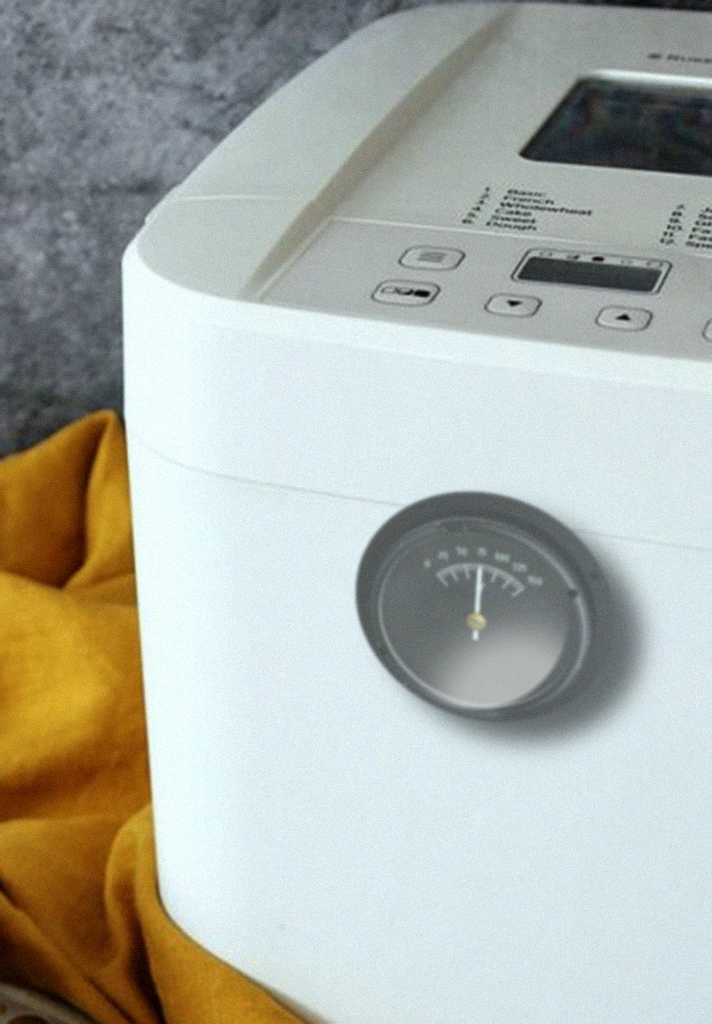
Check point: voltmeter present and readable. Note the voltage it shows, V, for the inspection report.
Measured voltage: 75 V
